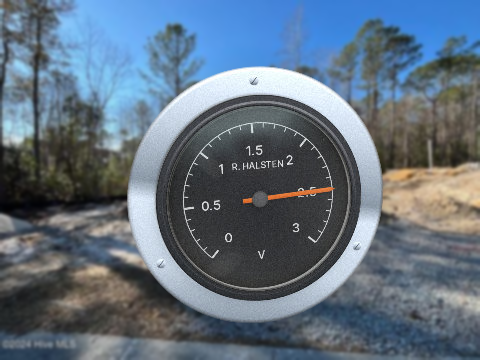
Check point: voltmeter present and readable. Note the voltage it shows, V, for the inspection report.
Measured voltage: 2.5 V
